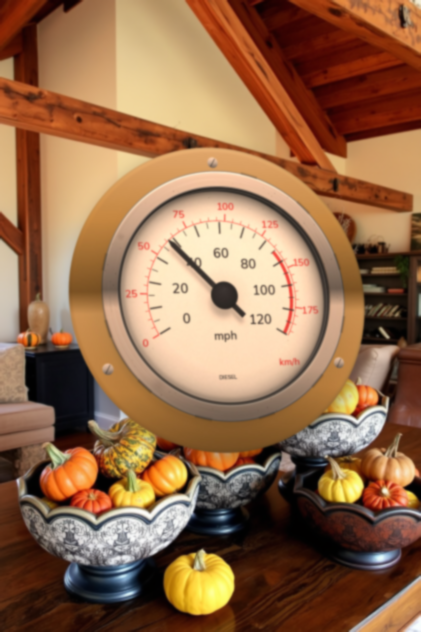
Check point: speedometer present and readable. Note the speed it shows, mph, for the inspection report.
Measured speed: 37.5 mph
